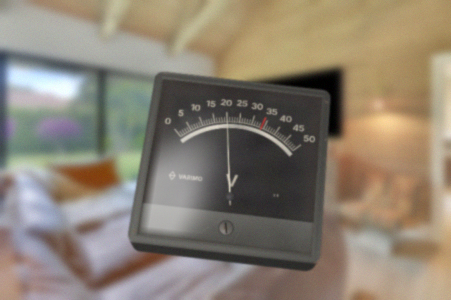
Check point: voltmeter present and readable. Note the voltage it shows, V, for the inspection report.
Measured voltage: 20 V
